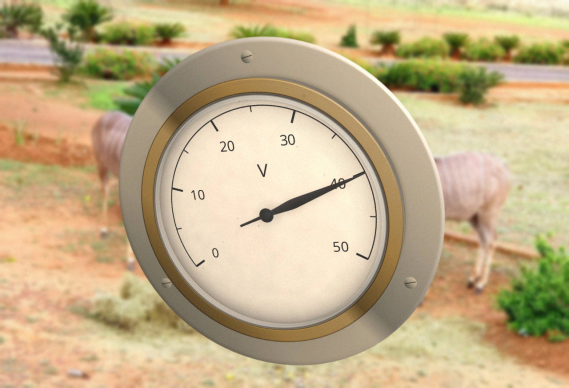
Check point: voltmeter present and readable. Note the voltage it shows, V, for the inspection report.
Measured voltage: 40 V
